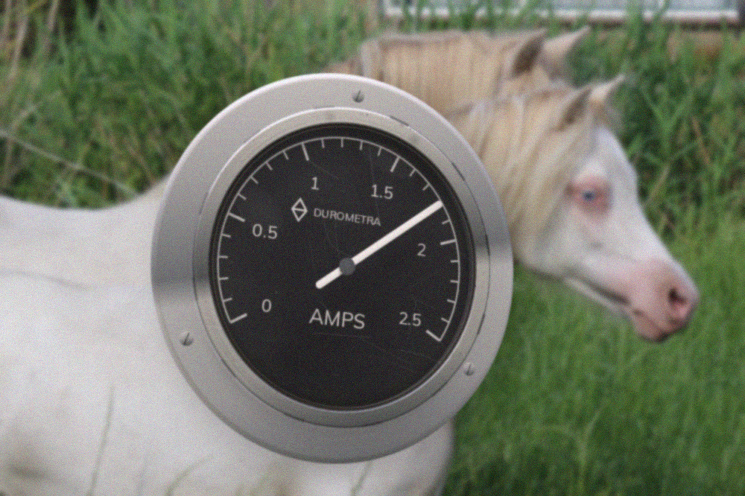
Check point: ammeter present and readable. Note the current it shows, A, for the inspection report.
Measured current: 1.8 A
